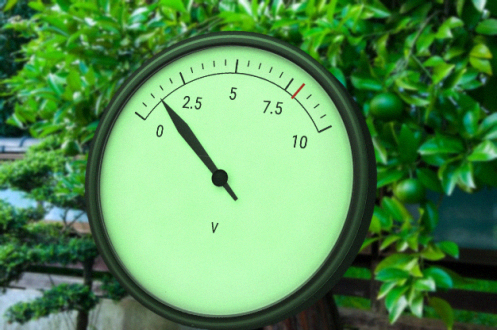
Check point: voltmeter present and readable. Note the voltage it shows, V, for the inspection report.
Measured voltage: 1.25 V
